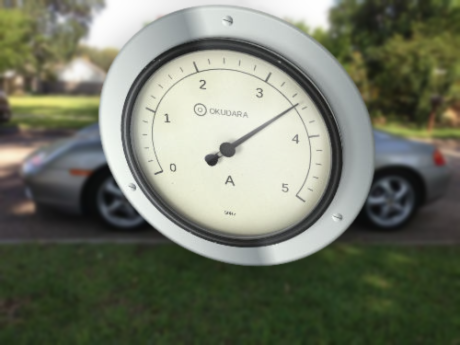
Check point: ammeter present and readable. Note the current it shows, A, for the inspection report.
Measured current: 3.5 A
